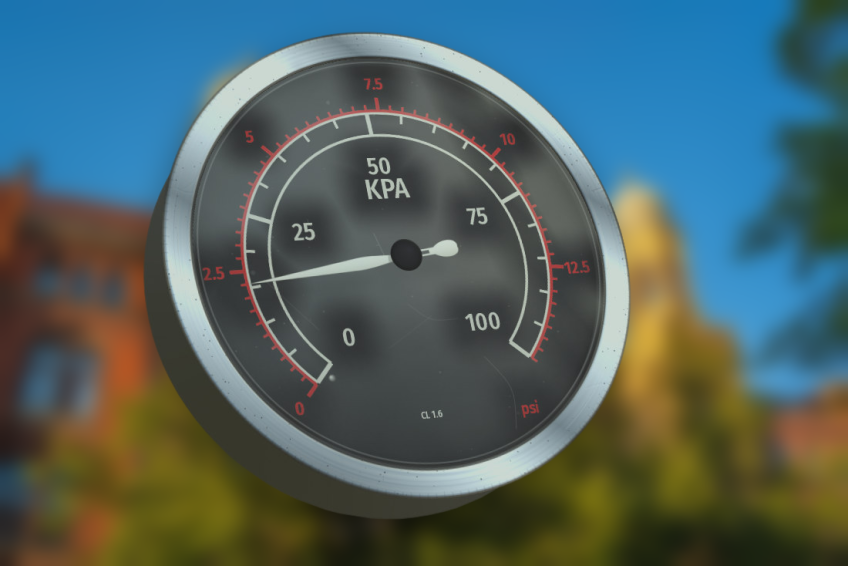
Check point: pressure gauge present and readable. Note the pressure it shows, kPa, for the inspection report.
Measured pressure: 15 kPa
